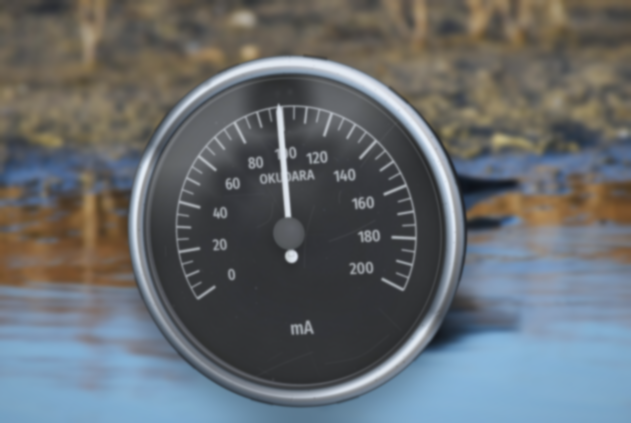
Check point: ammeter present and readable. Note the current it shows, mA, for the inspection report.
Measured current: 100 mA
